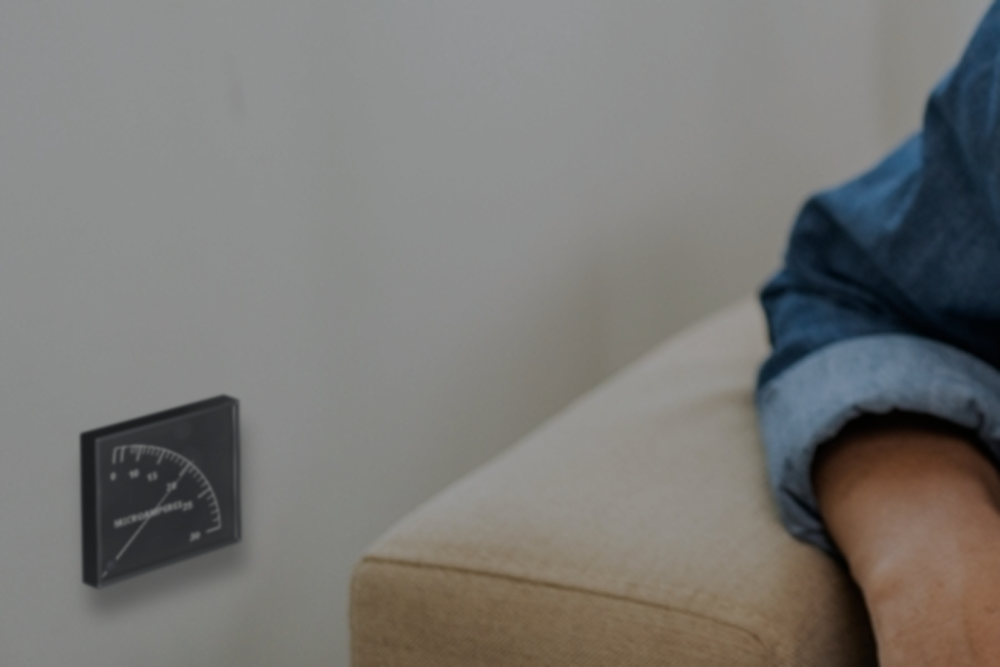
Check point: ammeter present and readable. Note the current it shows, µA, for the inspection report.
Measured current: 20 µA
